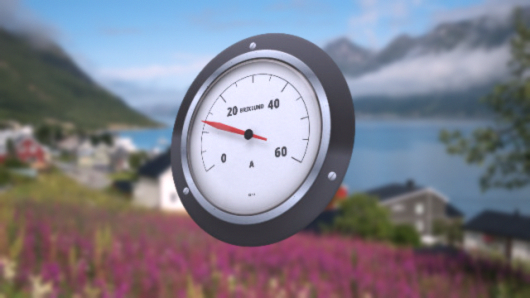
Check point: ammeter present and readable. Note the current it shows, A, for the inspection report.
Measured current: 12.5 A
